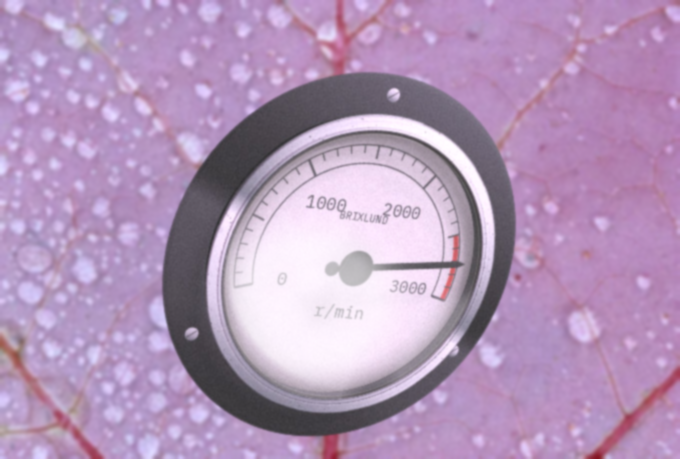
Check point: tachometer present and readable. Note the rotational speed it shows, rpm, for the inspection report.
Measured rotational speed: 2700 rpm
